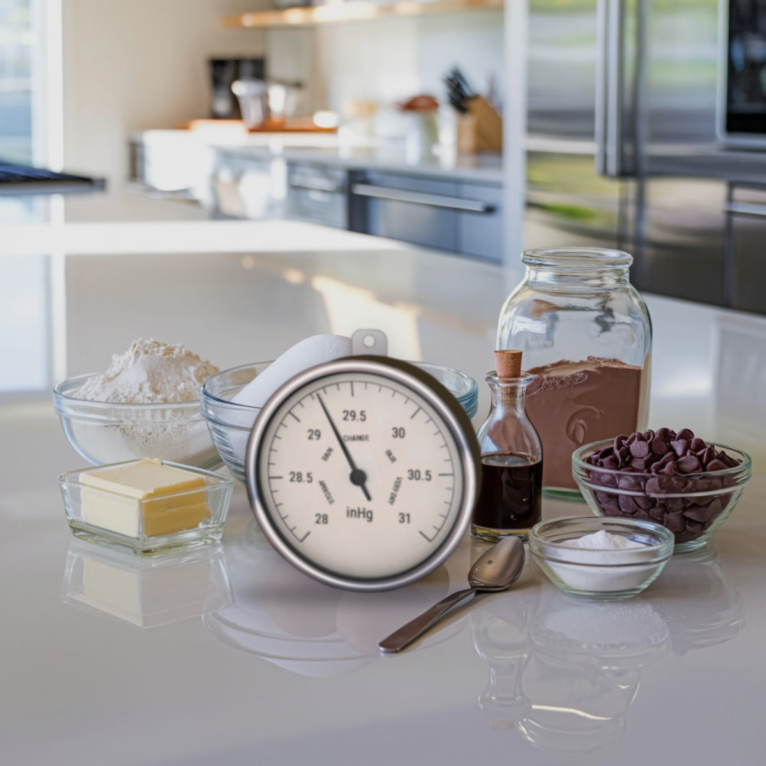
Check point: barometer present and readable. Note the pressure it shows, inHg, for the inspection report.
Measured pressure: 29.25 inHg
